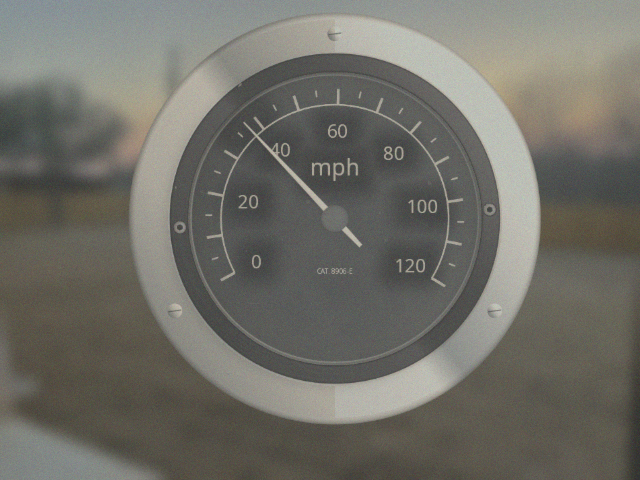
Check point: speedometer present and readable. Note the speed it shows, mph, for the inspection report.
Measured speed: 37.5 mph
